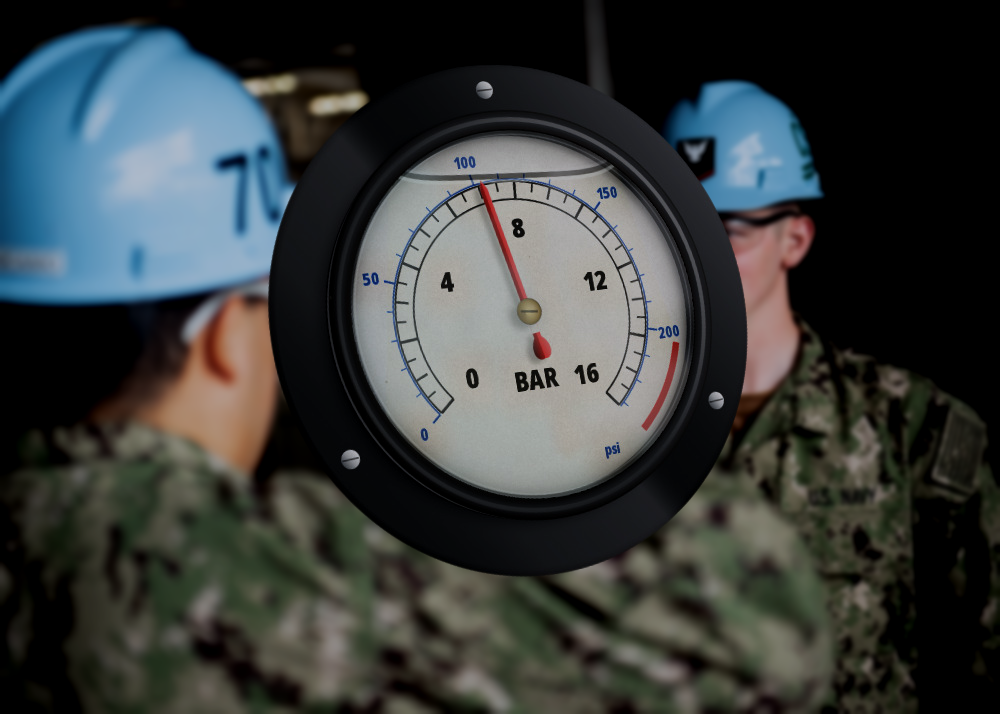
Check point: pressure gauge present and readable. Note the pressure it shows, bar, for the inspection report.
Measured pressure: 7 bar
